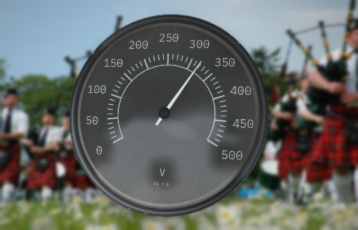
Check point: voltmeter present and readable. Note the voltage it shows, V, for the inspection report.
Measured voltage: 320 V
